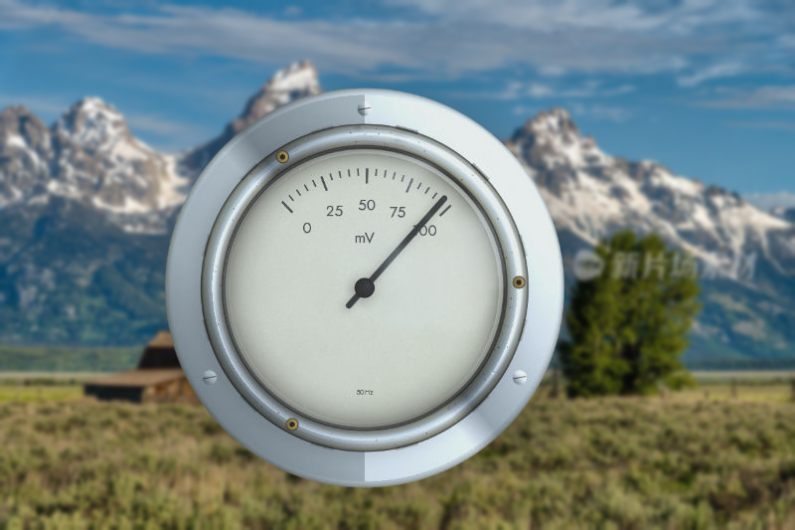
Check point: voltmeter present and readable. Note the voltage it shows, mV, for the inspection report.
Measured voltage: 95 mV
